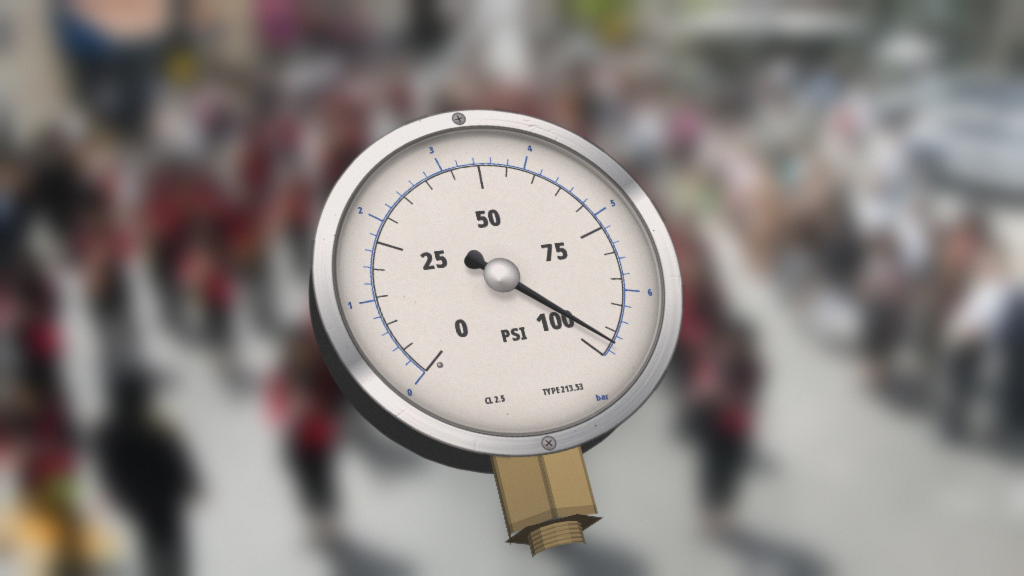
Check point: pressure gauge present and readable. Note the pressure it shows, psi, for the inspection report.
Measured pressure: 97.5 psi
